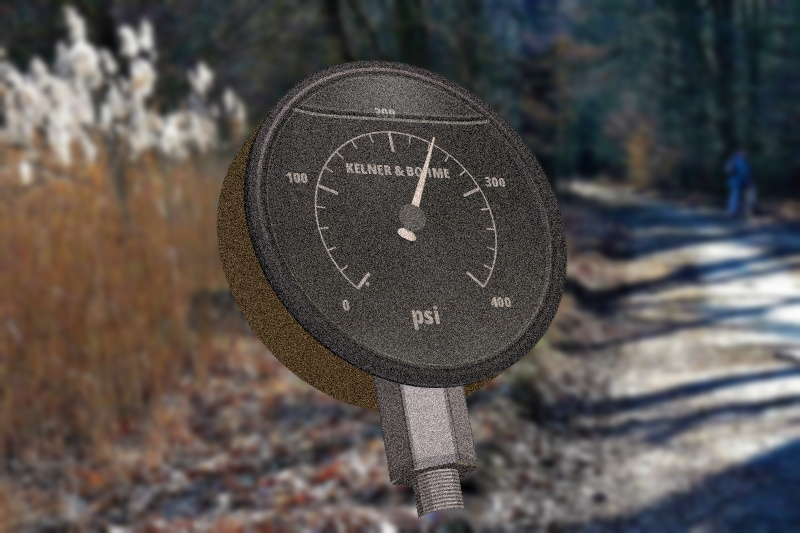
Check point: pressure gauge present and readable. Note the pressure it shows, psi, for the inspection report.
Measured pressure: 240 psi
